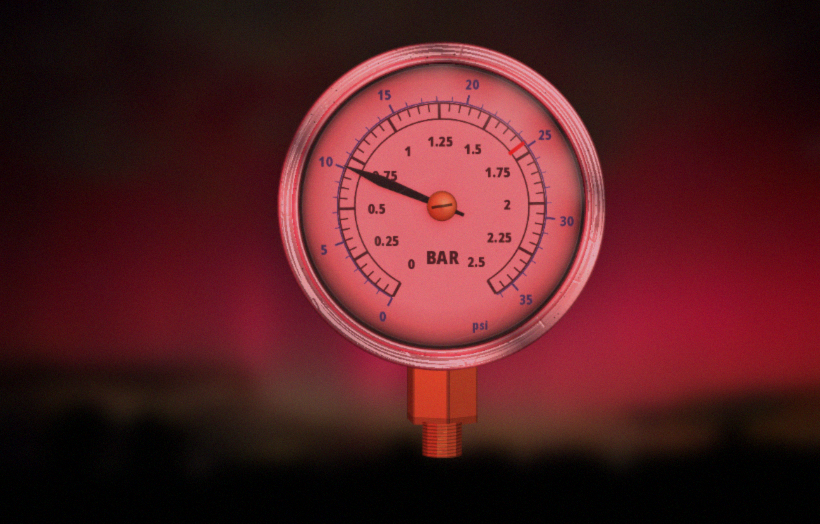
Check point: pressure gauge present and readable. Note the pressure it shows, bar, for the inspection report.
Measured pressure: 0.7 bar
